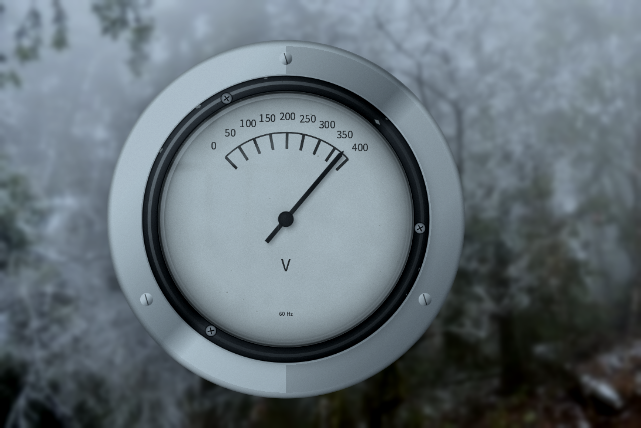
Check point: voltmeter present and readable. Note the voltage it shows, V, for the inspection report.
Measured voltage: 375 V
